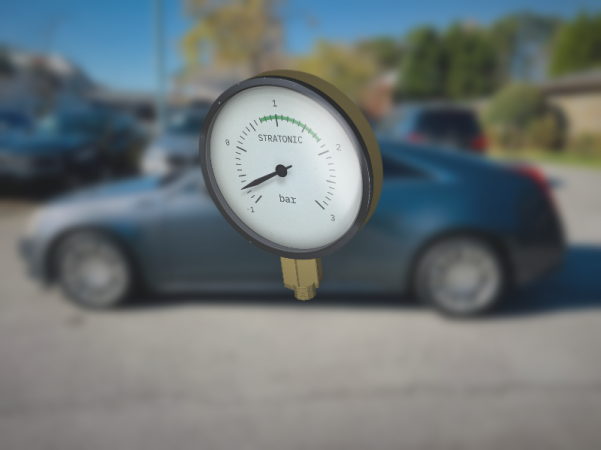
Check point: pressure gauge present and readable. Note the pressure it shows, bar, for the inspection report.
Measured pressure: -0.7 bar
